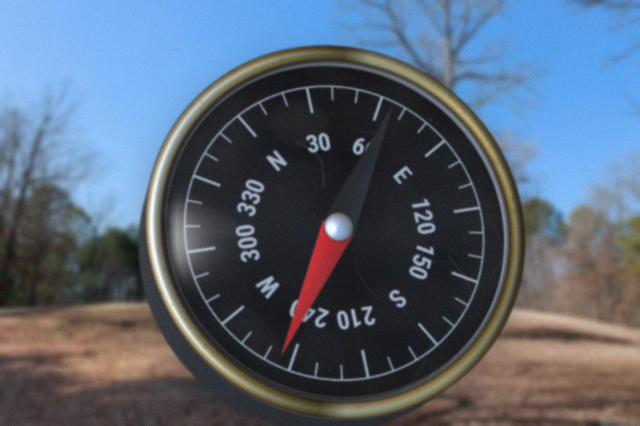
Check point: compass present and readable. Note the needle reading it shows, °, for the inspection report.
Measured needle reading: 245 °
